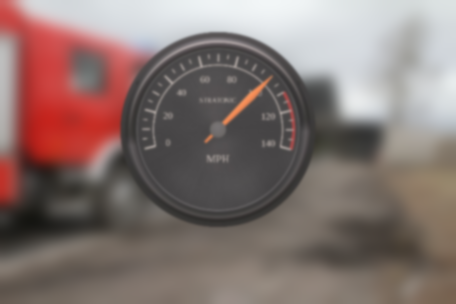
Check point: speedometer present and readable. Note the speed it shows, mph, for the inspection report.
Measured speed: 100 mph
